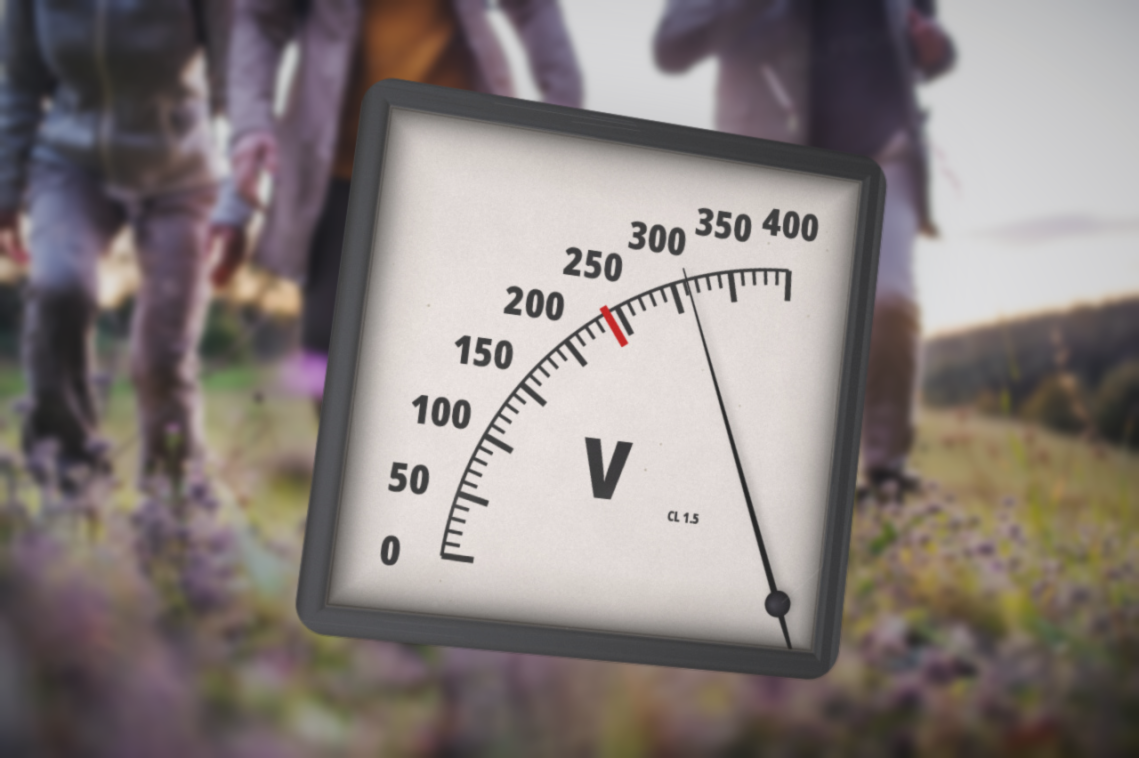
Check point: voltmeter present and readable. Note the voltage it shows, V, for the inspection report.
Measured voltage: 310 V
